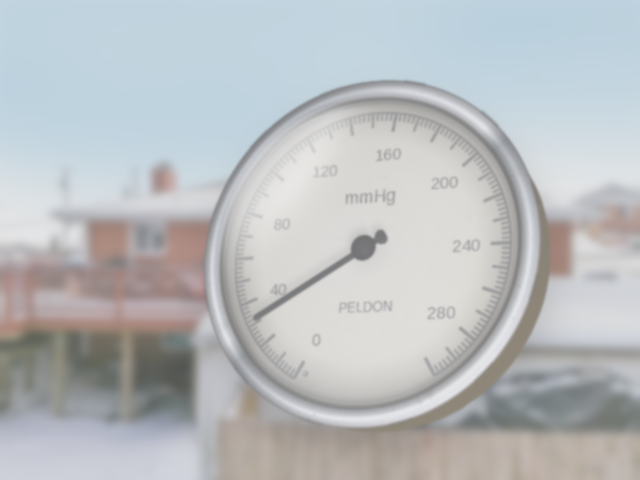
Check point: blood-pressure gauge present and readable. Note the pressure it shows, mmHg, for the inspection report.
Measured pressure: 30 mmHg
